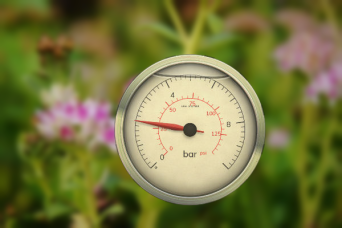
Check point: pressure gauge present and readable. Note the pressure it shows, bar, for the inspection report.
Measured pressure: 2 bar
